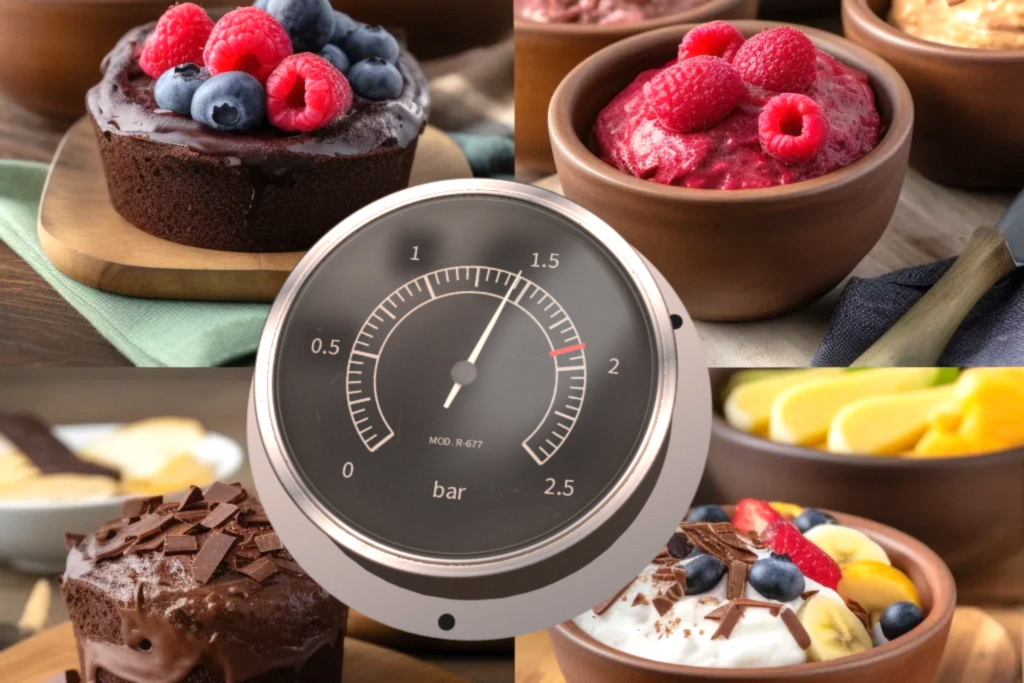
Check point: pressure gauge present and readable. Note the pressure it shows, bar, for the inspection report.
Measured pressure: 1.45 bar
